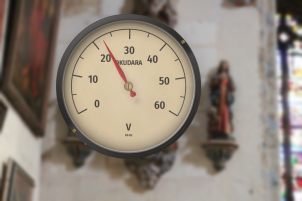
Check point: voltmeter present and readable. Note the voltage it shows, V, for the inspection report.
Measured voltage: 22.5 V
